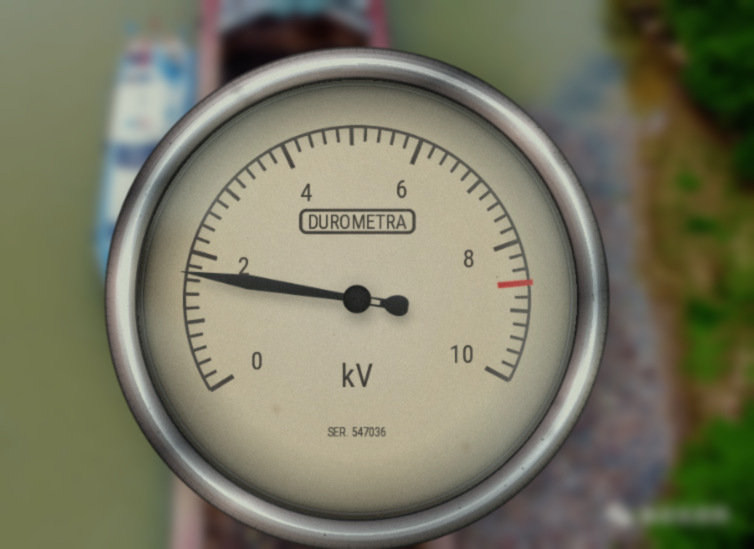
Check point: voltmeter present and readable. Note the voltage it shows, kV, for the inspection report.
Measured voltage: 1.7 kV
